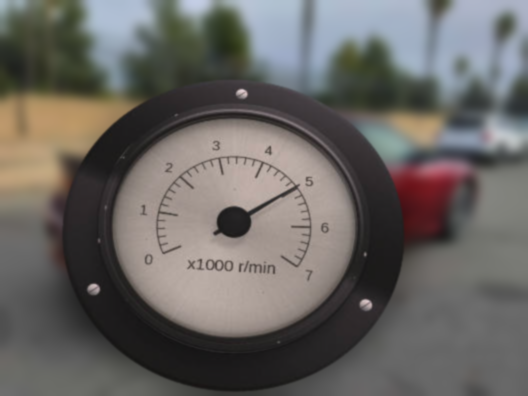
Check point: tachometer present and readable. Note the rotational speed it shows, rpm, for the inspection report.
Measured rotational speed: 5000 rpm
